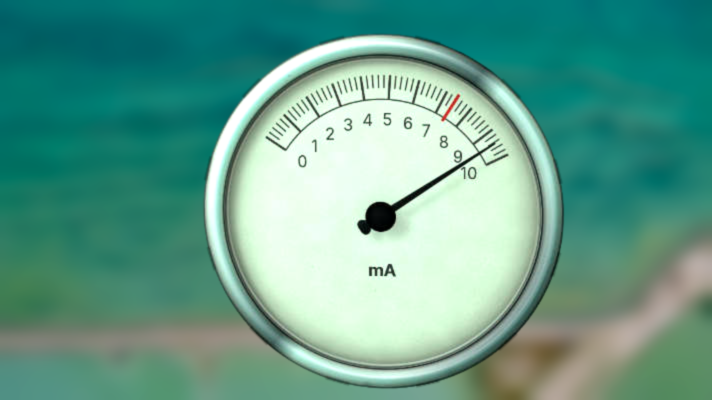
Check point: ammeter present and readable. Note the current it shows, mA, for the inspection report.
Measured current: 9.4 mA
